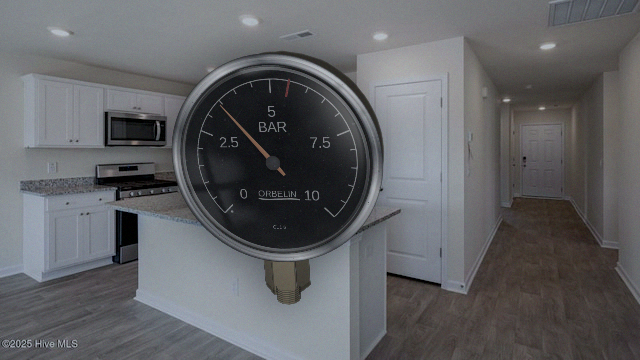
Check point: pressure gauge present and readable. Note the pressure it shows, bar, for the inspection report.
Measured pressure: 3.5 bar
